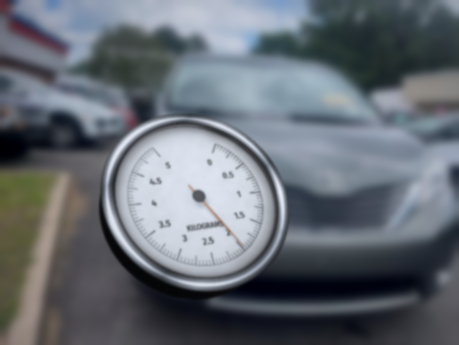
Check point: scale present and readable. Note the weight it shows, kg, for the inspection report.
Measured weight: 2 kg
